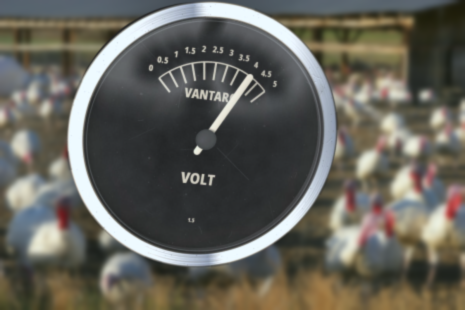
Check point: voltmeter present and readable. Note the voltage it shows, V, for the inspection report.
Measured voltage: 4 V
